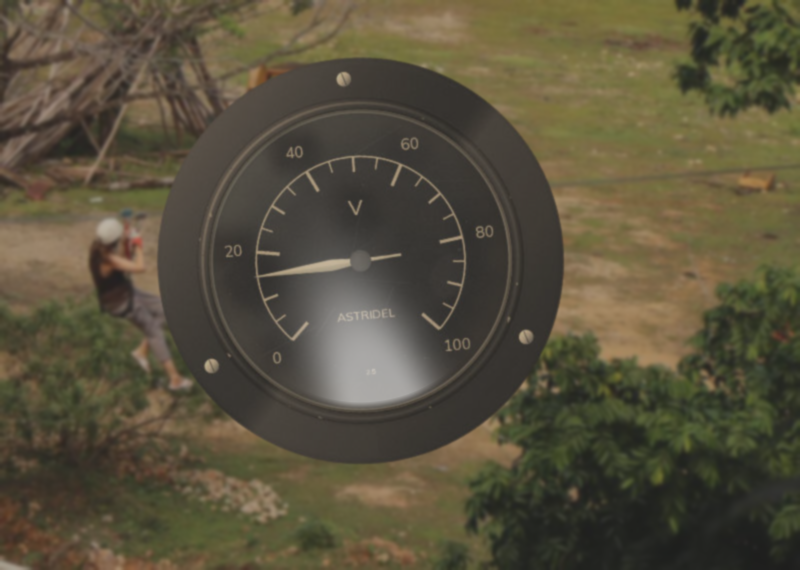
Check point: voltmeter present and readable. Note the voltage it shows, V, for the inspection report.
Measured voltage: 15 V
